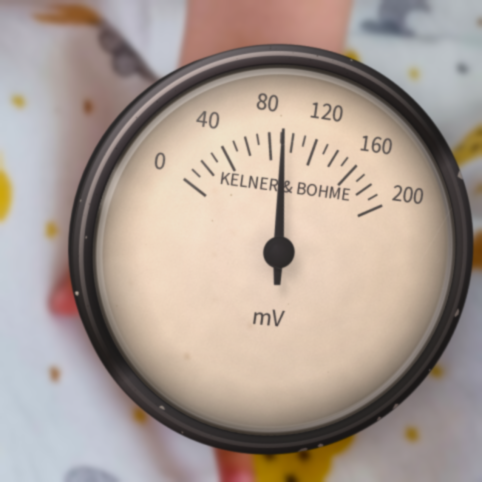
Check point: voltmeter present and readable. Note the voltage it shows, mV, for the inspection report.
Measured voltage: 90 mV
